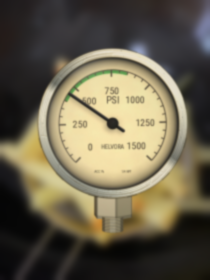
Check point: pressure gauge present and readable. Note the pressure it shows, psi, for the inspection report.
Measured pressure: 450 psi
